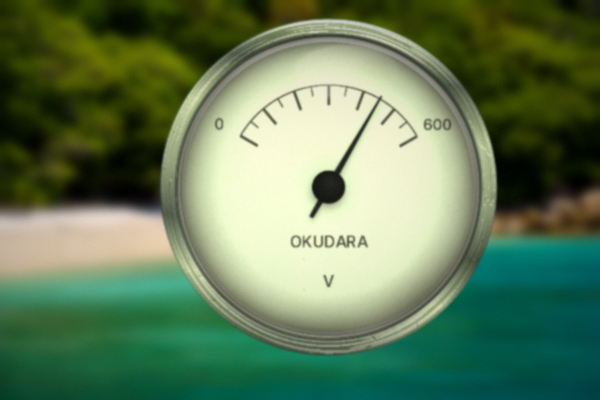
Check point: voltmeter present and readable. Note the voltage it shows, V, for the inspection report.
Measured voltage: 450 V
